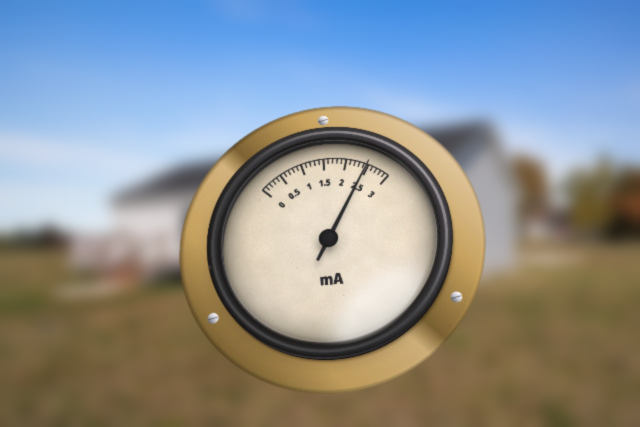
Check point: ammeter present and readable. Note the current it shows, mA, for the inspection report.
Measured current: 2.5 mA
